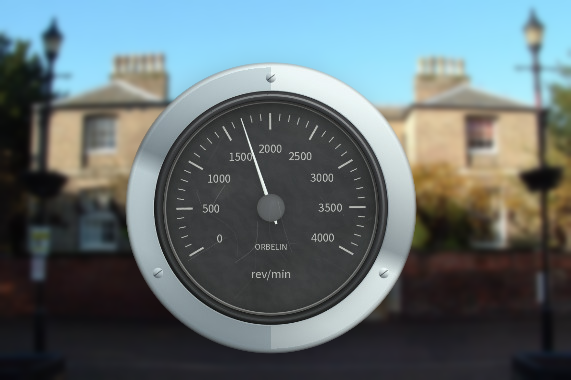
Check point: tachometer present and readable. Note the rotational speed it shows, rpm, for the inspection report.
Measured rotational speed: 1700 rpm
